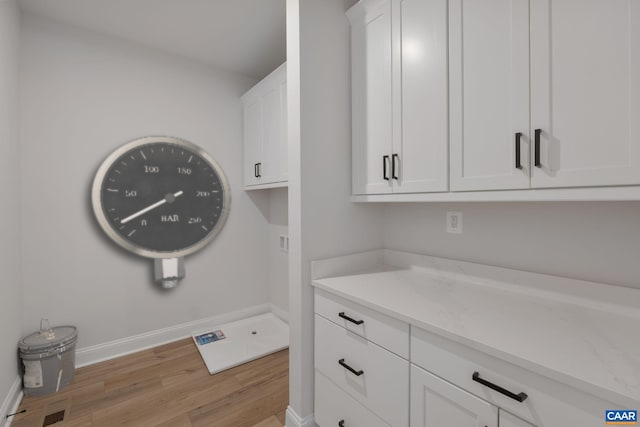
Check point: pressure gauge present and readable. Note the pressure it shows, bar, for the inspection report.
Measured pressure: 15 bar
